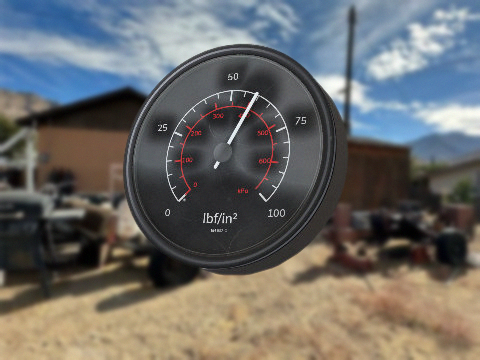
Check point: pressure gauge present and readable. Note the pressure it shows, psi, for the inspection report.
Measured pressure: 60 psi
